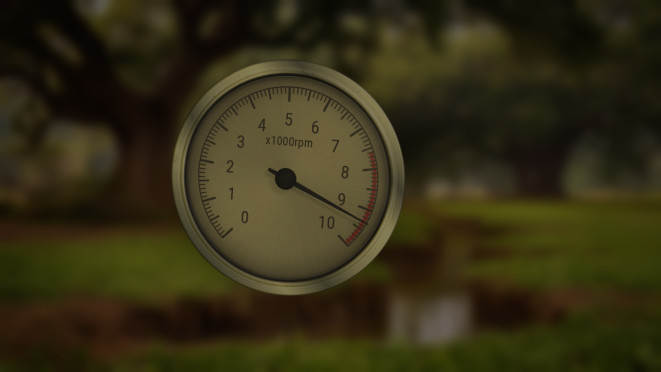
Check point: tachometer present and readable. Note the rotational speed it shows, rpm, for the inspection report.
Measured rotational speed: 9300 rpm
